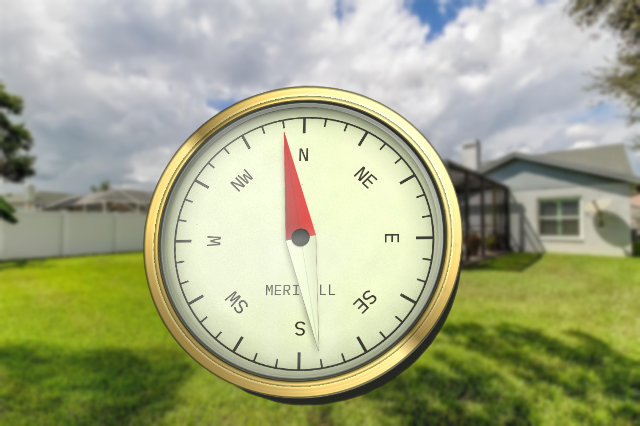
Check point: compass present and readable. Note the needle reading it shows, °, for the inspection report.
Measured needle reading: 350 °
